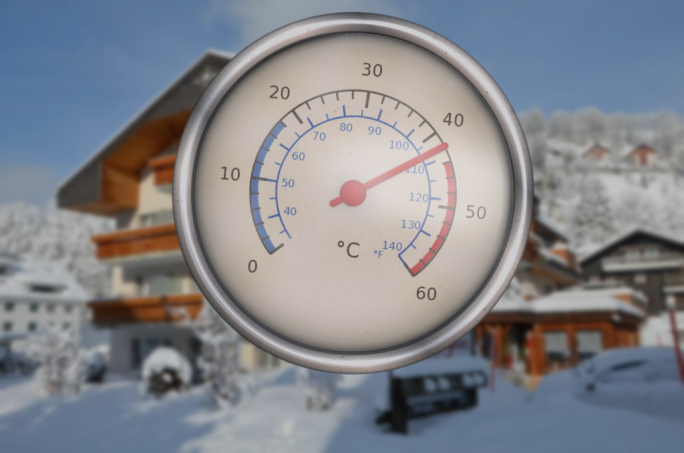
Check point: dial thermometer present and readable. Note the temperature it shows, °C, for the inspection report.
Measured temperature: 42 °C
